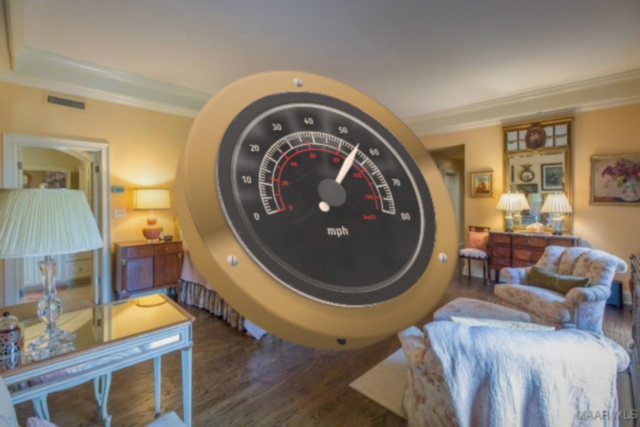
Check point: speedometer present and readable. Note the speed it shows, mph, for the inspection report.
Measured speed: 55 mph
